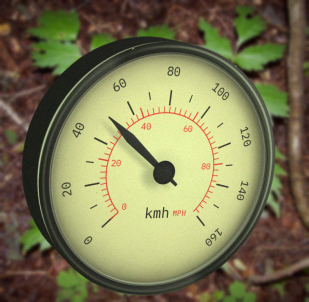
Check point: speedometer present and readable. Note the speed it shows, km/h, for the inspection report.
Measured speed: 50 km/h
